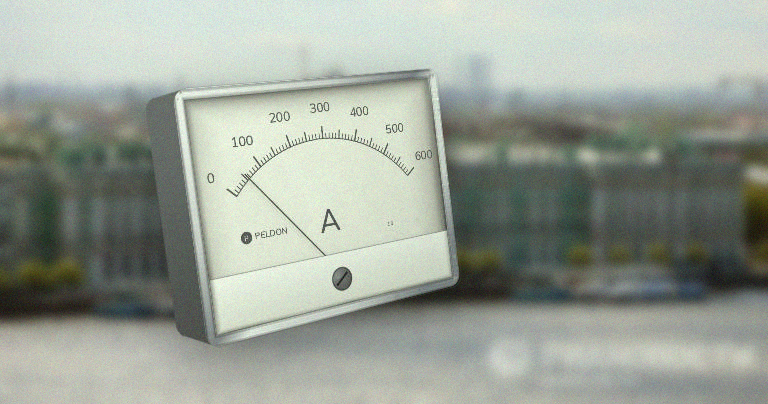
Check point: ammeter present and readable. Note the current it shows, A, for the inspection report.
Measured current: 50 A
